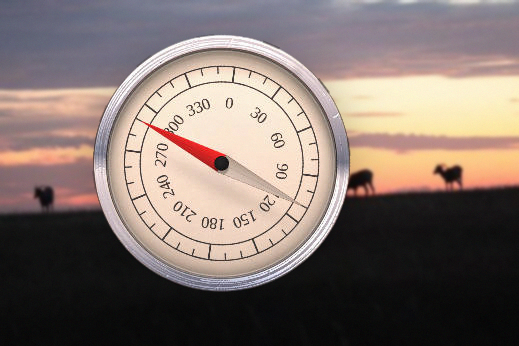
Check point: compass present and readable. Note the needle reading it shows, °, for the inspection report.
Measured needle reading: 290 °
